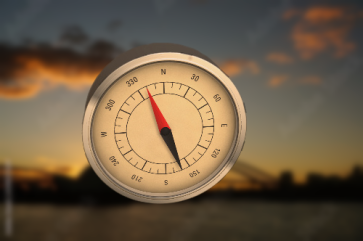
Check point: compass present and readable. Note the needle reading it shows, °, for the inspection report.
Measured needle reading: 340 °
